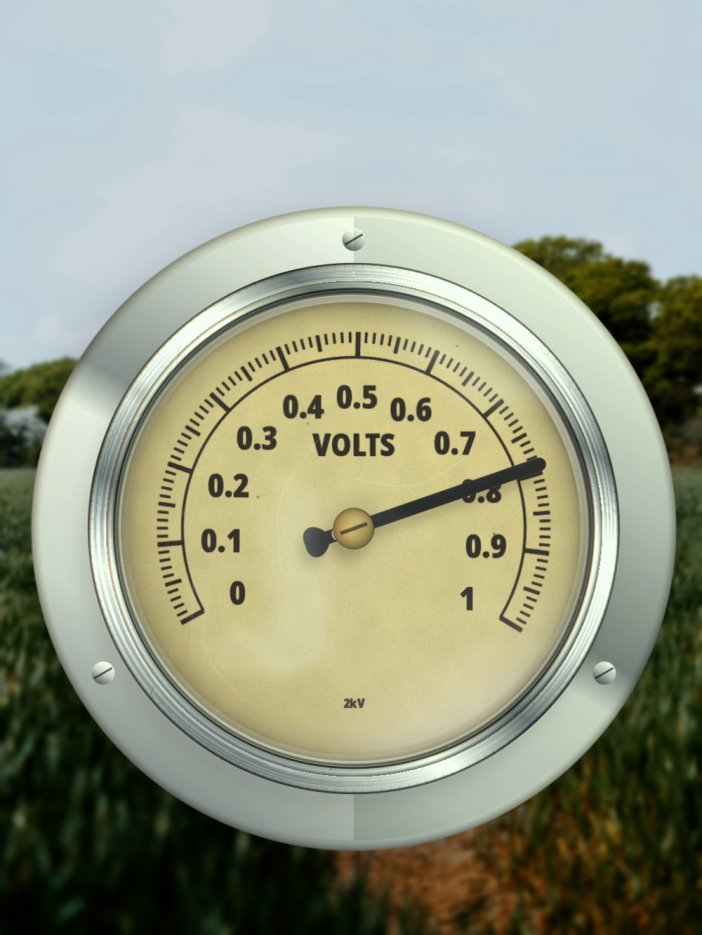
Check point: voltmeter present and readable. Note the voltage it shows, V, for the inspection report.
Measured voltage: 0.79 V
